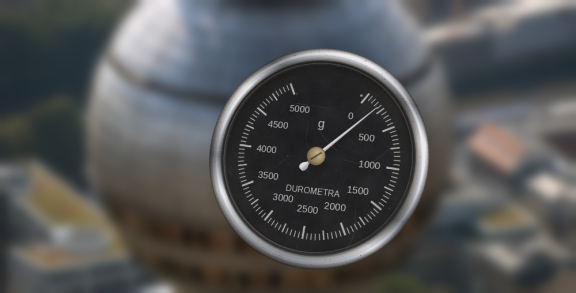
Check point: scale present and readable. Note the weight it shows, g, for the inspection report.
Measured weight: 200 g
